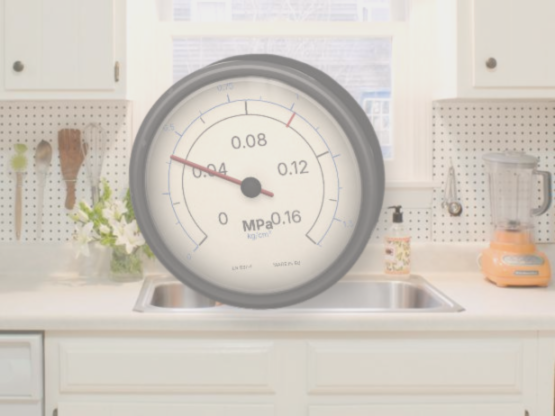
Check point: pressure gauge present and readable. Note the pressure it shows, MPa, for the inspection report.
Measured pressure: 0.04 MPa
